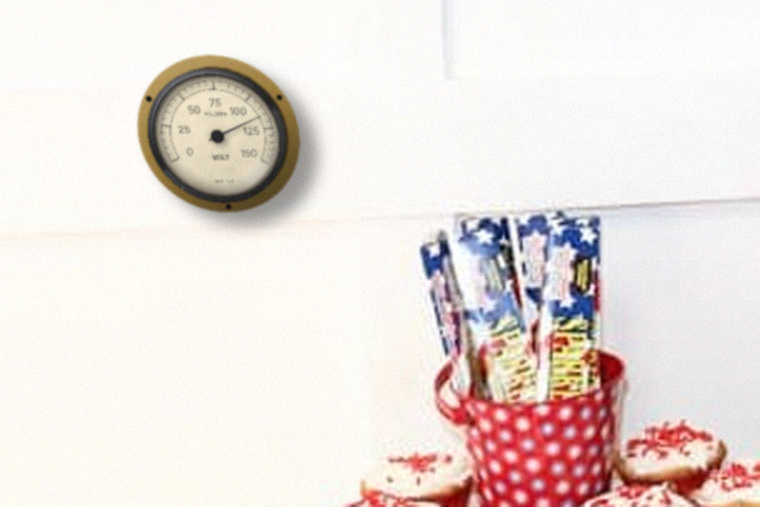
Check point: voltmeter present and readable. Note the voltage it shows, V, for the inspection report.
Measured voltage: 115 V
